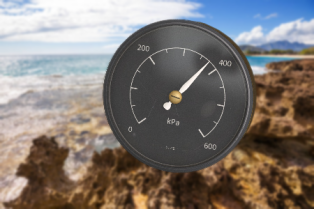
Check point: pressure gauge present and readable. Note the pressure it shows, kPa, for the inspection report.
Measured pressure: 375 kPa
